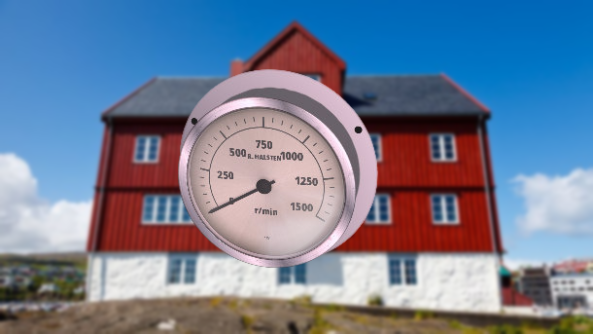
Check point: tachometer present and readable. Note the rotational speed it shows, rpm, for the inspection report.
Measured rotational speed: 0 rpm
